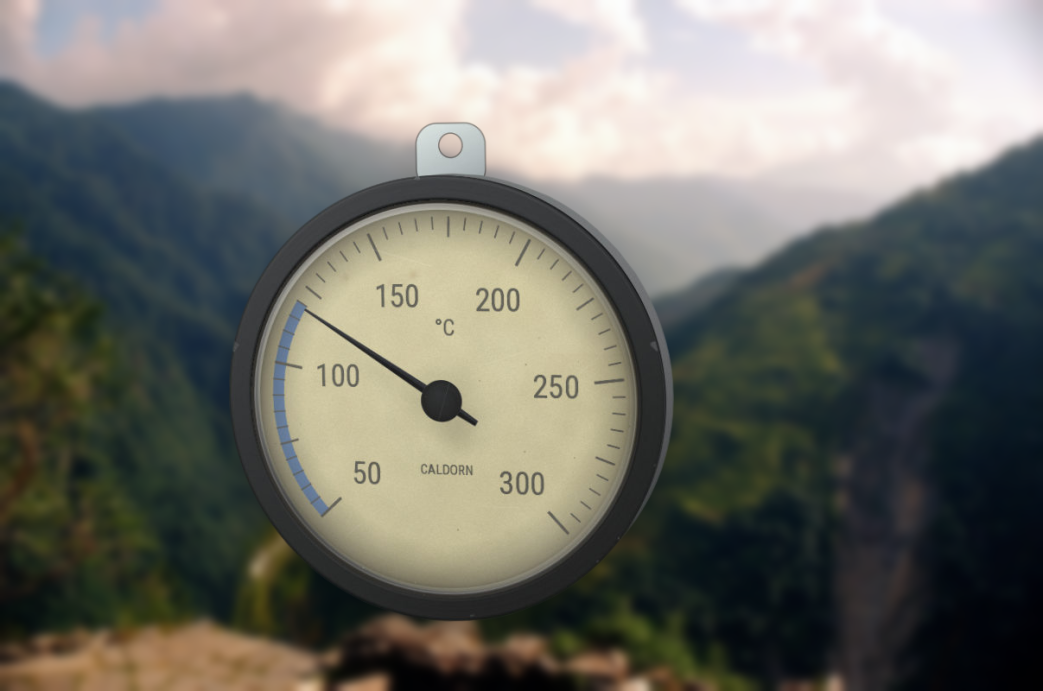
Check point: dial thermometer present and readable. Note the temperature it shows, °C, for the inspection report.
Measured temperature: 120 °C
